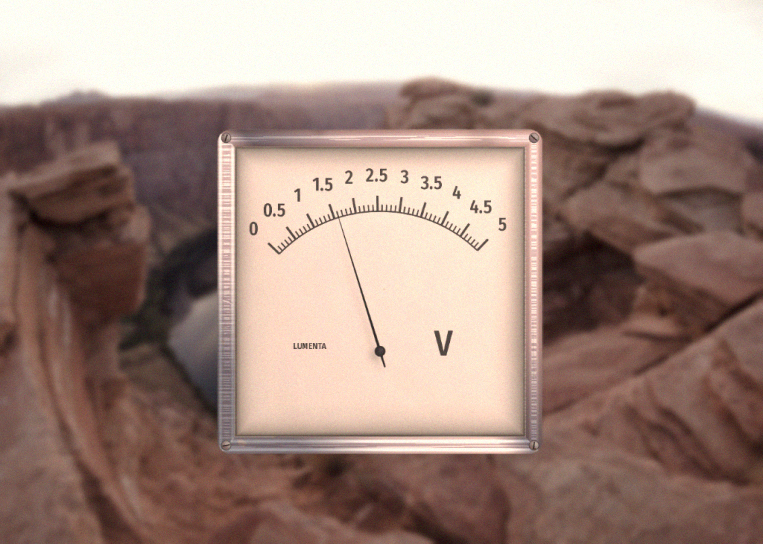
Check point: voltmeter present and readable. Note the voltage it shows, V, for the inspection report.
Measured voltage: 1.6 V
